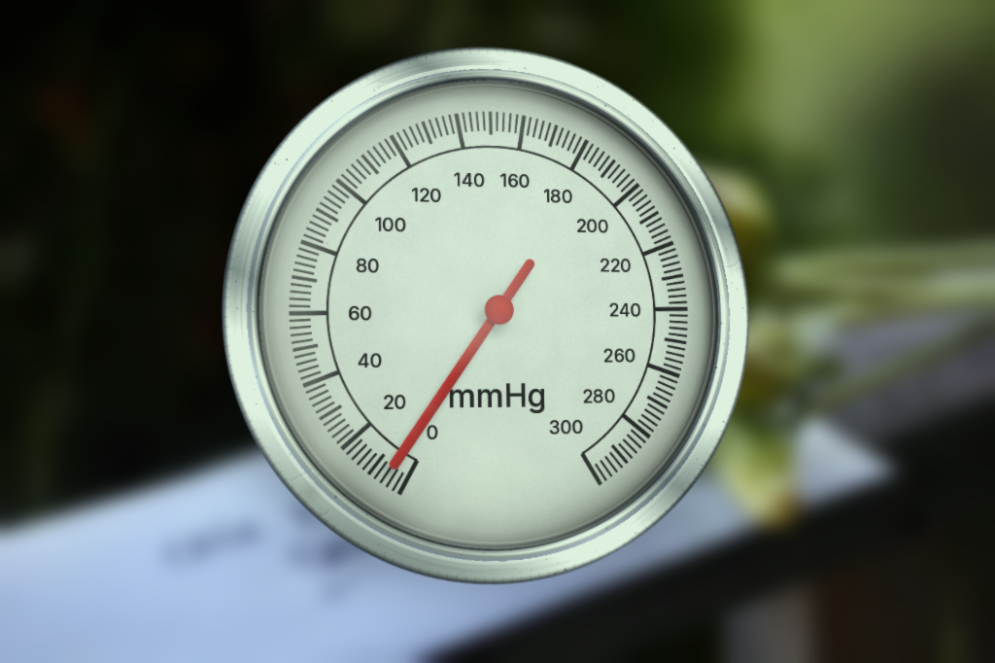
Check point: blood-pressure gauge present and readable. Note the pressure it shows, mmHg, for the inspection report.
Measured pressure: 6 mmHg
